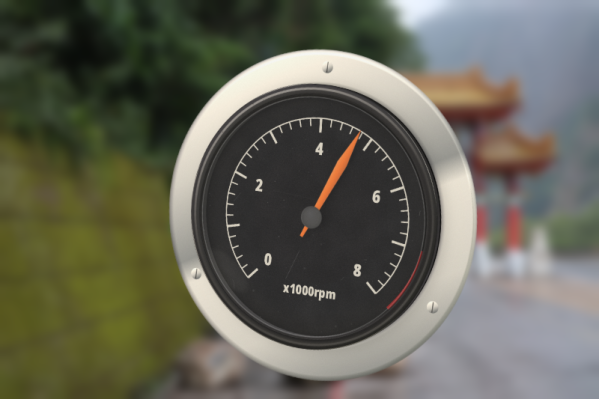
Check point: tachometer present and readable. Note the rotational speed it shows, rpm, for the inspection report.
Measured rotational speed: 4800 rpm
